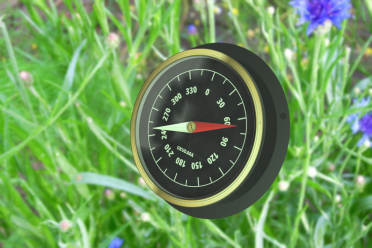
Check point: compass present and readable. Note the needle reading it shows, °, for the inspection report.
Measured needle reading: 67.5 °
